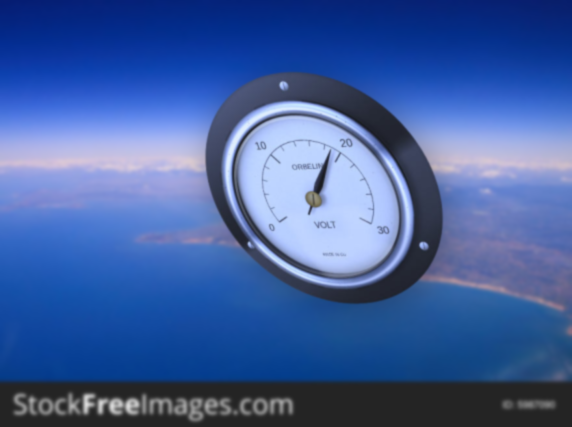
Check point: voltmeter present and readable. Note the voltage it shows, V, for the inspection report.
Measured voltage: 19 V
